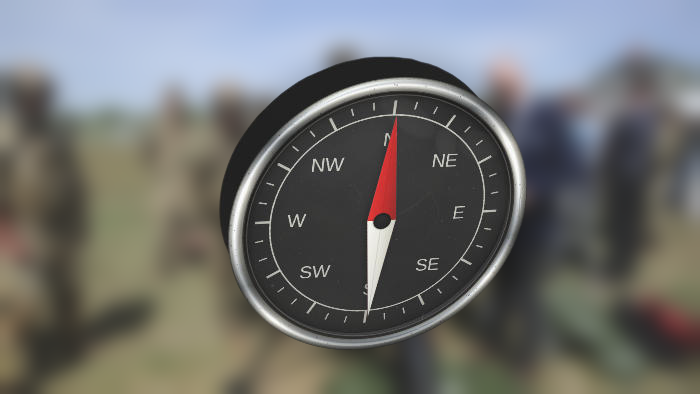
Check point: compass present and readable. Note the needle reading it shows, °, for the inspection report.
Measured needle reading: 0 °
